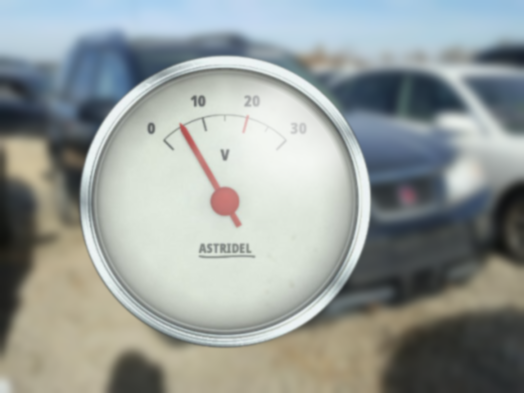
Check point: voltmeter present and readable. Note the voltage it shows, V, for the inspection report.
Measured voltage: 5 V
